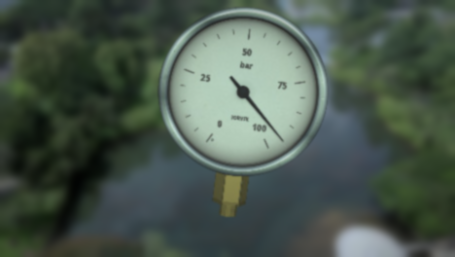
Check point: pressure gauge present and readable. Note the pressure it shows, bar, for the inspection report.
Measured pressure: 95 bar
